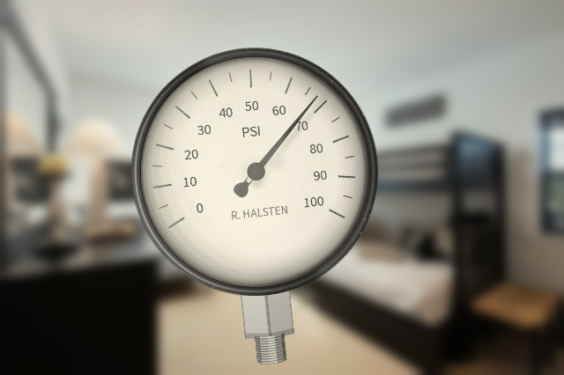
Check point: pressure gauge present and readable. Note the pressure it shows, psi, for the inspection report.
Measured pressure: 67.5 psi
